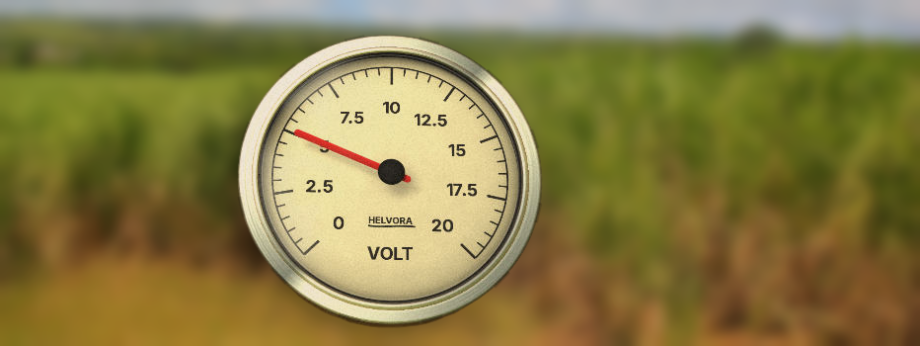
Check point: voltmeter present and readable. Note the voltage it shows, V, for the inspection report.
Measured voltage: 5 V
